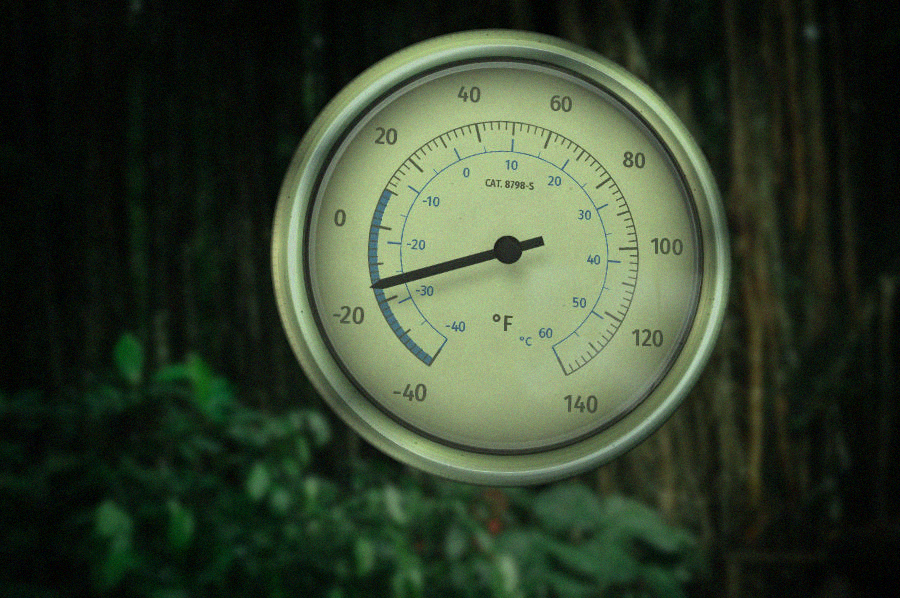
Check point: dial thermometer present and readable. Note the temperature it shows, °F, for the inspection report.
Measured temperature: -16 °F
